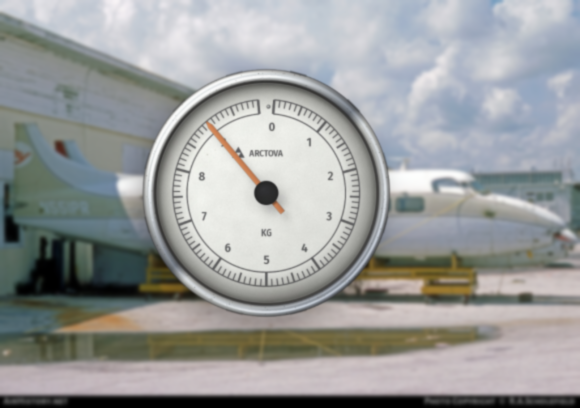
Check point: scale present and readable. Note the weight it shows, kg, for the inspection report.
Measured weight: 9 kg
